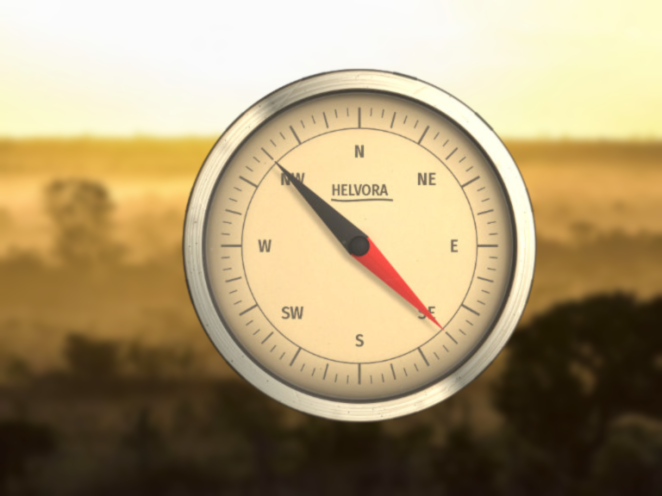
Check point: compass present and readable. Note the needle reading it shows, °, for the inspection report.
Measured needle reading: 135 °
